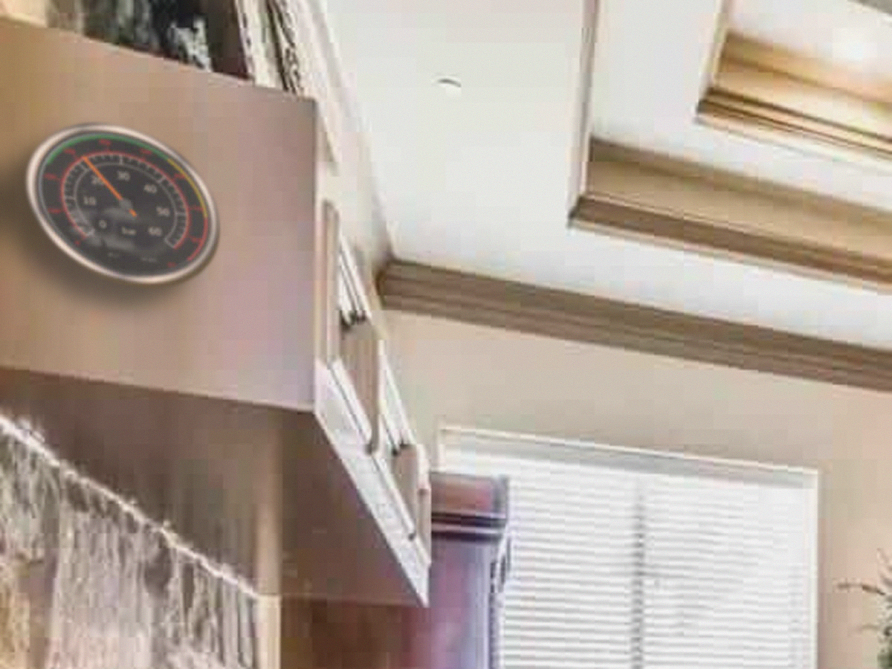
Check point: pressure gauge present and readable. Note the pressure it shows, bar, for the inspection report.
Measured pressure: 22 bar
